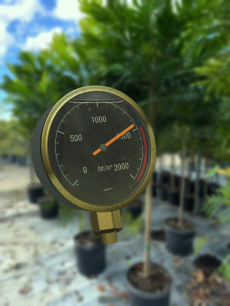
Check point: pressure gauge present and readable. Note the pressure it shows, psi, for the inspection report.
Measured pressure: 1450 psi
